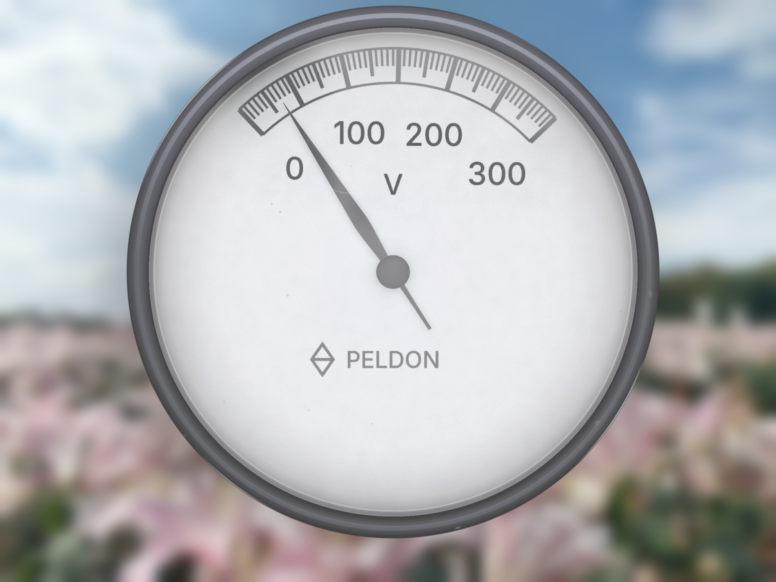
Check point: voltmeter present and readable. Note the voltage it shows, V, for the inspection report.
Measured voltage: 35 V
